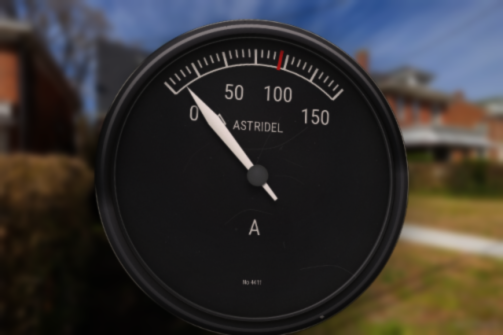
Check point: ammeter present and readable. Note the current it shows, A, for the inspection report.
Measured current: 10 A
